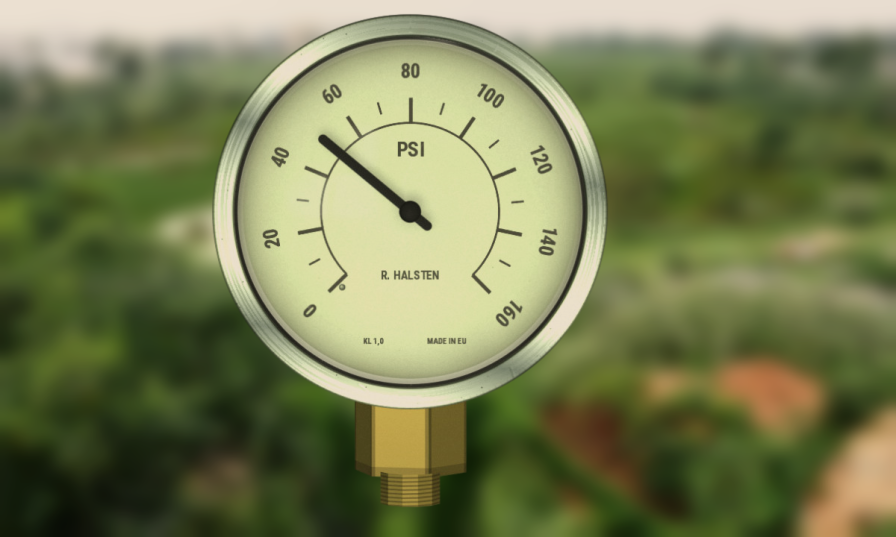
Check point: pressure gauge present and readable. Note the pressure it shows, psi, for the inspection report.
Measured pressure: 50 psi
